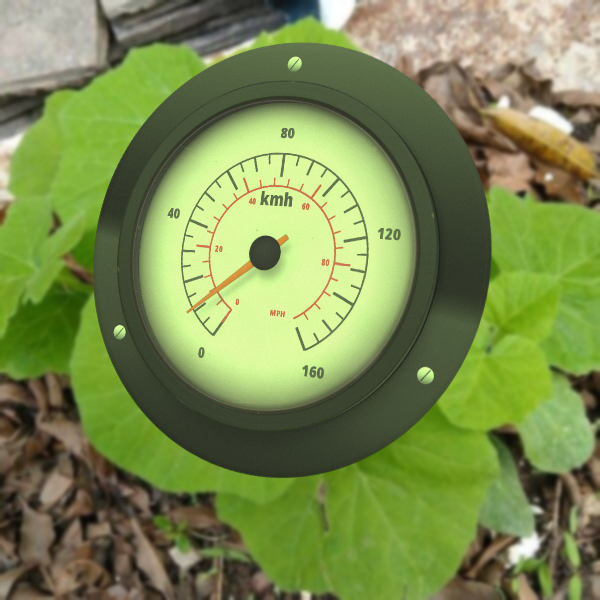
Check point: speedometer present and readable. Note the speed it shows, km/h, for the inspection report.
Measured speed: 10 km/h
